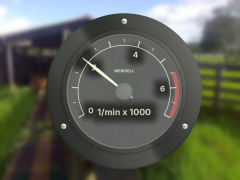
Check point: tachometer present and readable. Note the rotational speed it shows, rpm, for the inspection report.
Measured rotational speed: 2000 rpm
